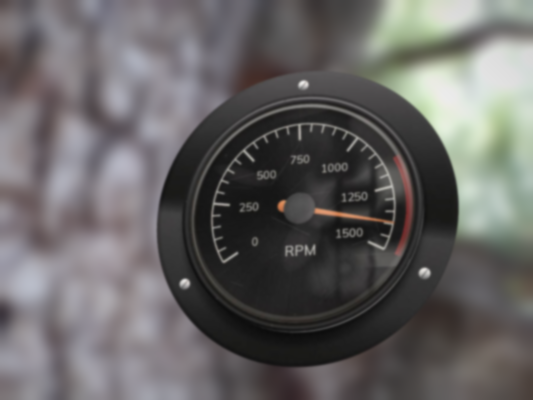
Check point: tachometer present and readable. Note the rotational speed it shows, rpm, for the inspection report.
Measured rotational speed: 1400 rpm
